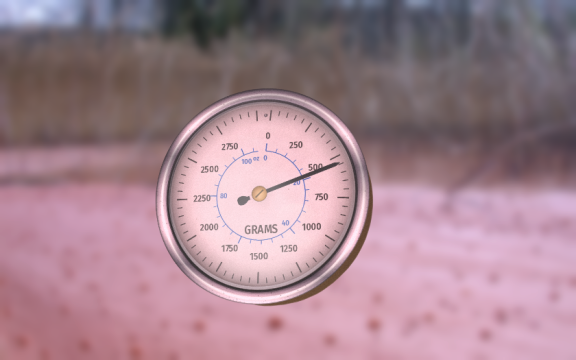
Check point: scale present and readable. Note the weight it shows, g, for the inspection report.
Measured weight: 550 g
